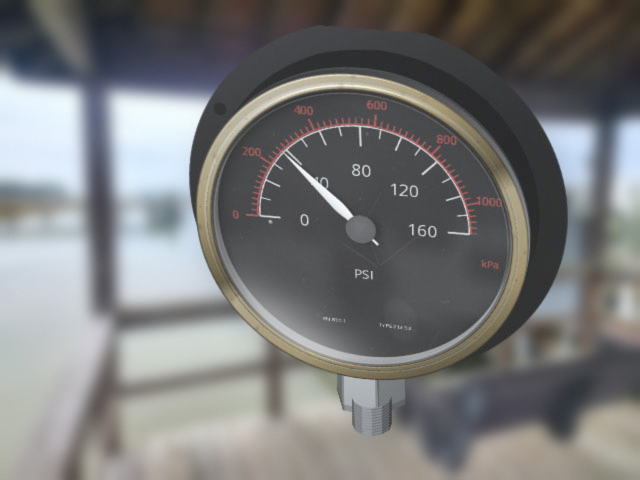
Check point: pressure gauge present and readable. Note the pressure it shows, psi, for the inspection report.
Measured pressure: 40 psi
